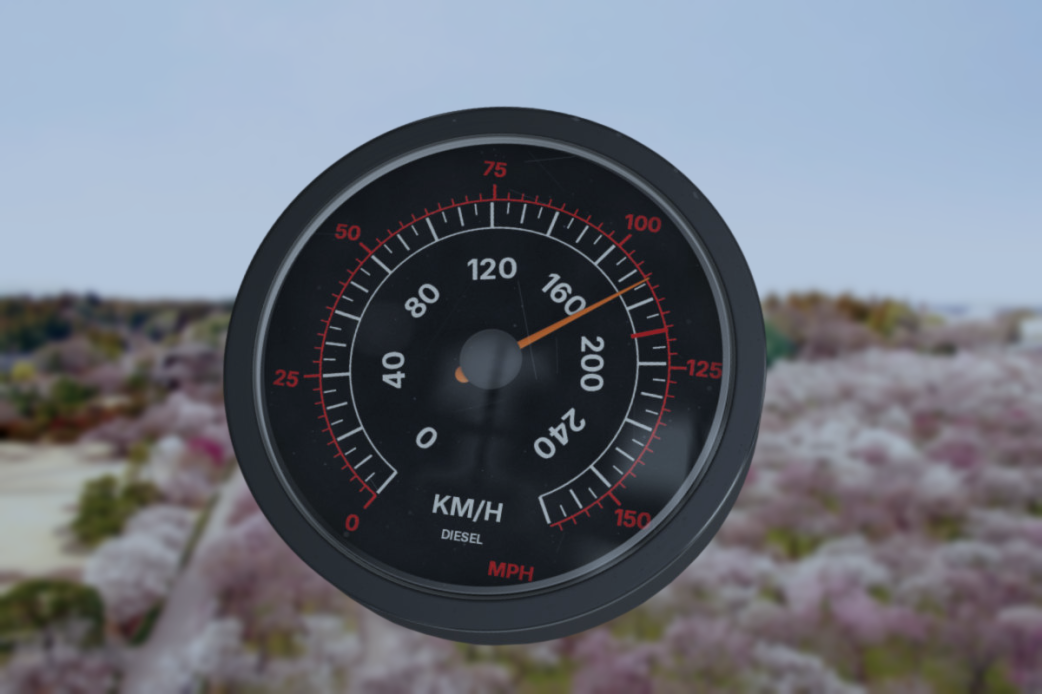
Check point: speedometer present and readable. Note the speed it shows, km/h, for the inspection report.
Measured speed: 175 km/h
